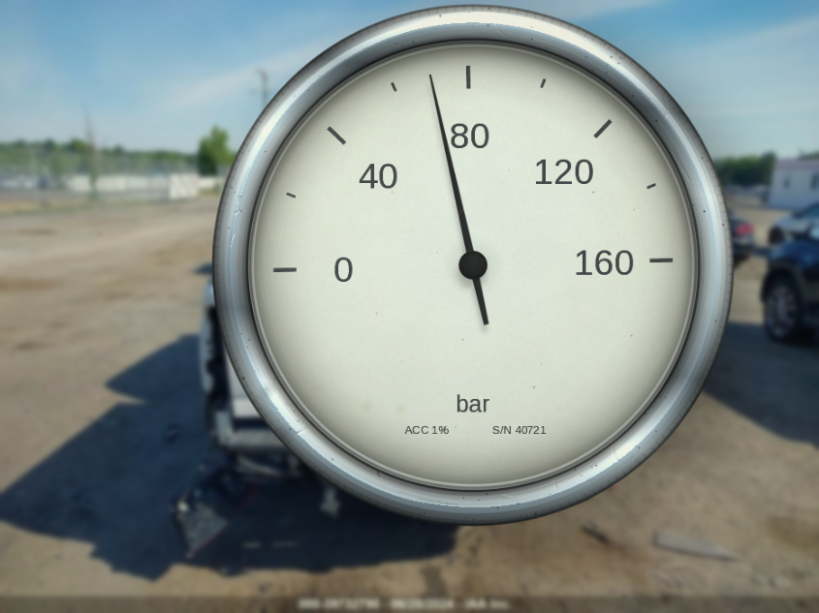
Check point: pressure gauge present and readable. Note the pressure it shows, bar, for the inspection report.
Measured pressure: 70 bar
